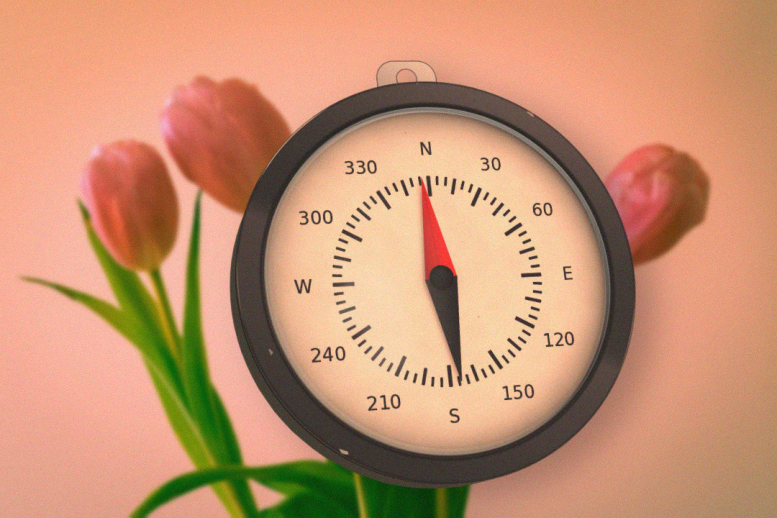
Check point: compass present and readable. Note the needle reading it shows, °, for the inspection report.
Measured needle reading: 355 °
